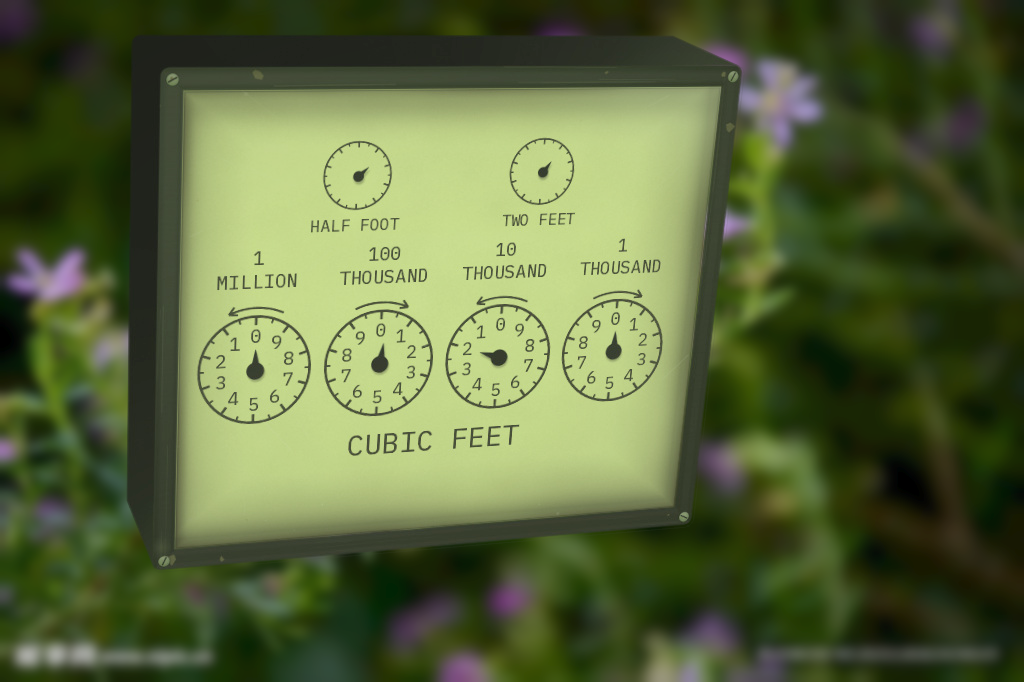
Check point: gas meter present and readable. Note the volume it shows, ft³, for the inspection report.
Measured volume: 2000 ft³
